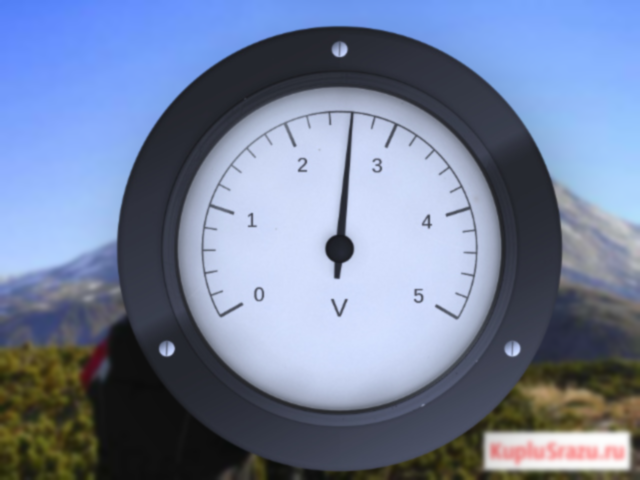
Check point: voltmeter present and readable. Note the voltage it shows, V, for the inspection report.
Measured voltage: 2.6 V
